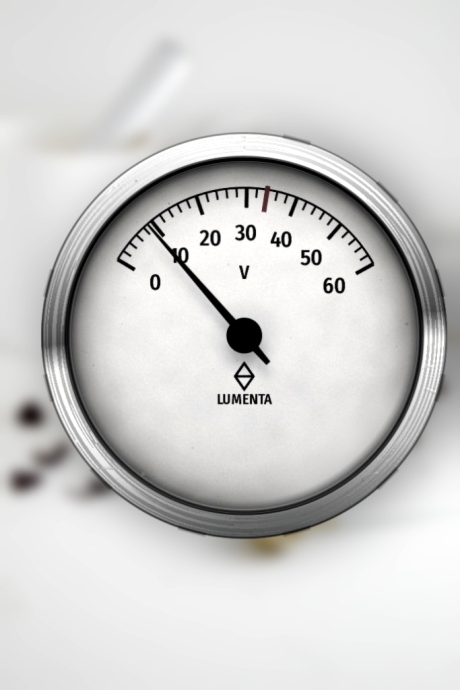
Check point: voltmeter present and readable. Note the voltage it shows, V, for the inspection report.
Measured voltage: 9 V
